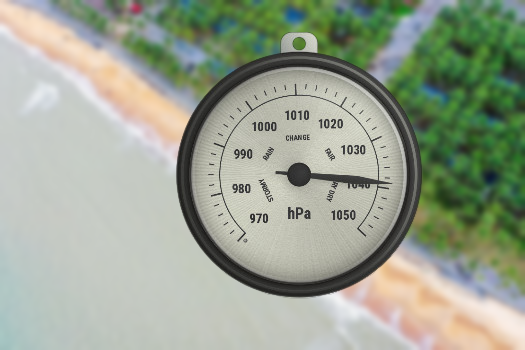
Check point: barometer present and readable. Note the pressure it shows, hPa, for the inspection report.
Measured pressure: 1039 hPa
